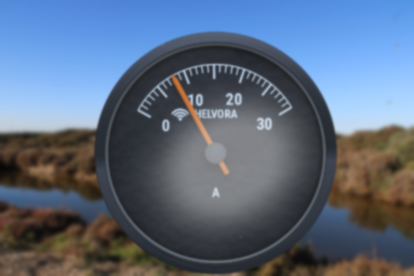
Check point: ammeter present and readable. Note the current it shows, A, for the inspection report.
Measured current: 8 A
